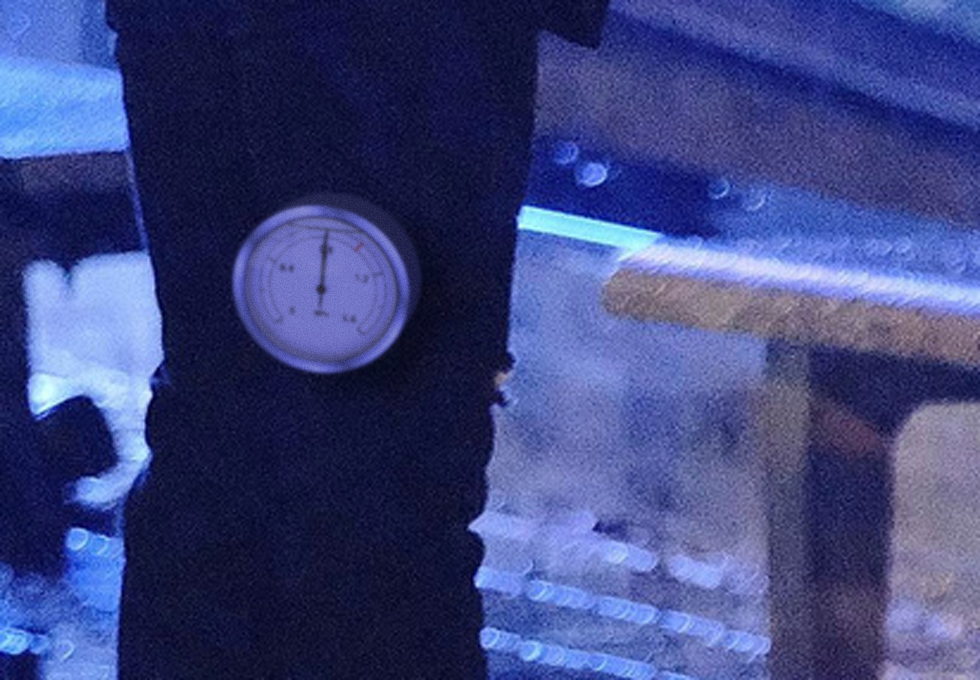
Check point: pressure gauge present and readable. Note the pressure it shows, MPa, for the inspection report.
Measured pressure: 0.8 MPa
